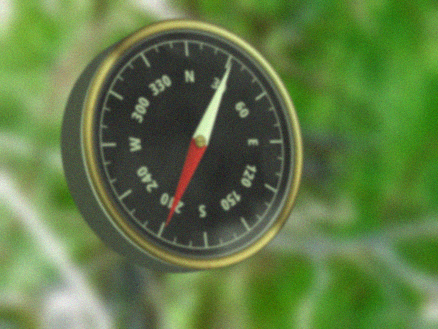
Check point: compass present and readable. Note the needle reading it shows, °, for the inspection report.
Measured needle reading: 210 °
